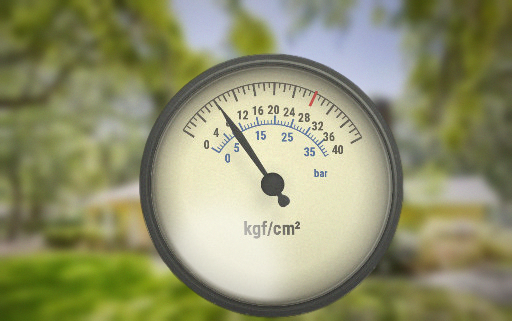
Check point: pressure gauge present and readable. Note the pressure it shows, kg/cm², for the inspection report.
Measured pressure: 8 kg/cm²
